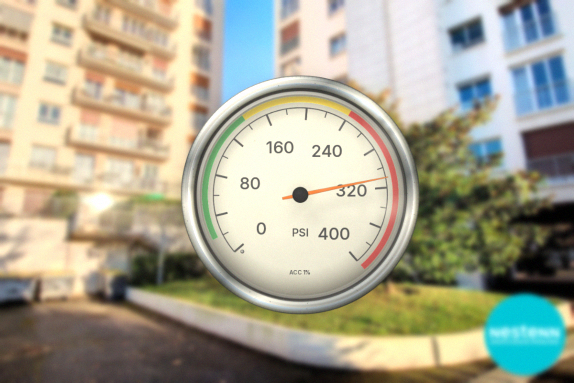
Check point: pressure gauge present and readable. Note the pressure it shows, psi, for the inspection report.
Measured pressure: 310 psi
